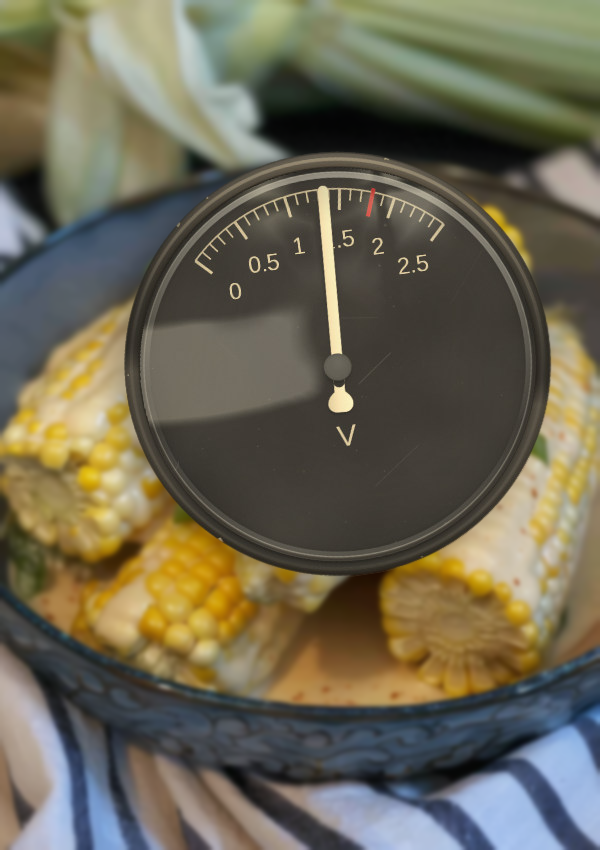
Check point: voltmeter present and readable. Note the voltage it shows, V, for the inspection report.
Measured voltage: 1.35 V
